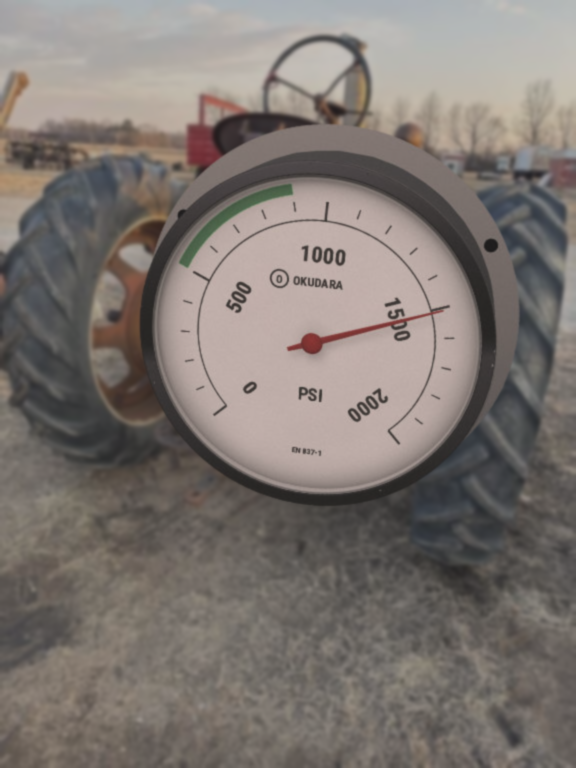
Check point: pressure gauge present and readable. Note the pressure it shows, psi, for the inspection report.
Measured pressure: 1500 psi
